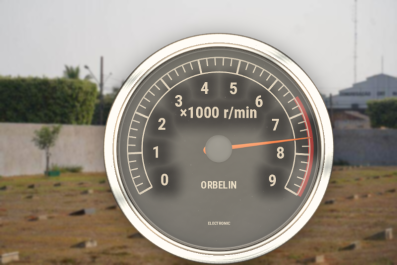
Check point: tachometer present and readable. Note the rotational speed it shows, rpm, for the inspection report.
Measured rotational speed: 7600 rpm
